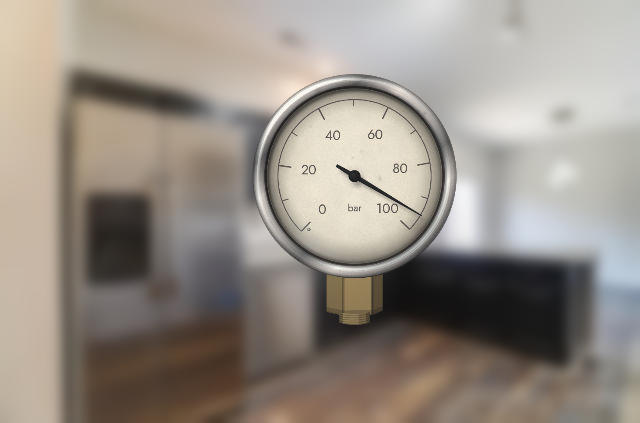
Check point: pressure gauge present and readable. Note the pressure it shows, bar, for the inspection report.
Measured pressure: 95 bar
